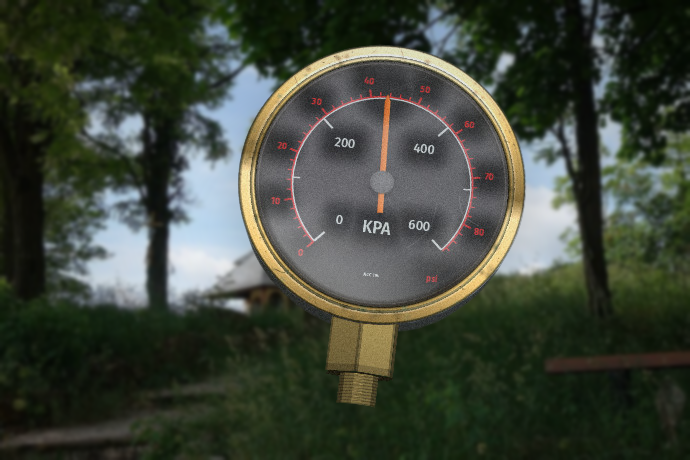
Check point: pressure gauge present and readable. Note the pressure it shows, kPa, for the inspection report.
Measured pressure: 300 kPa
